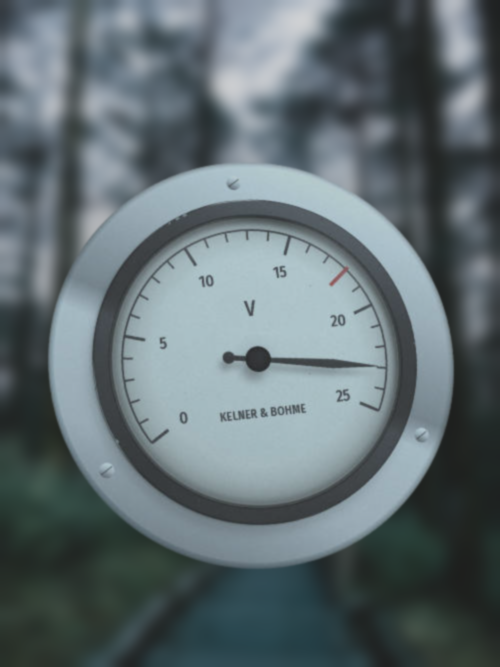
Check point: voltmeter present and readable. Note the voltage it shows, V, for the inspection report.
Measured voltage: 23 V
